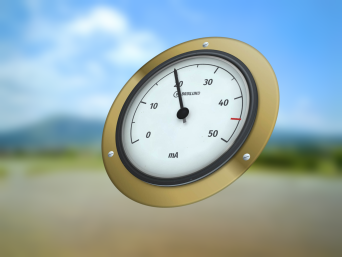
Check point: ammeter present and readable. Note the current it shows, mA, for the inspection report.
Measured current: 20 mA
